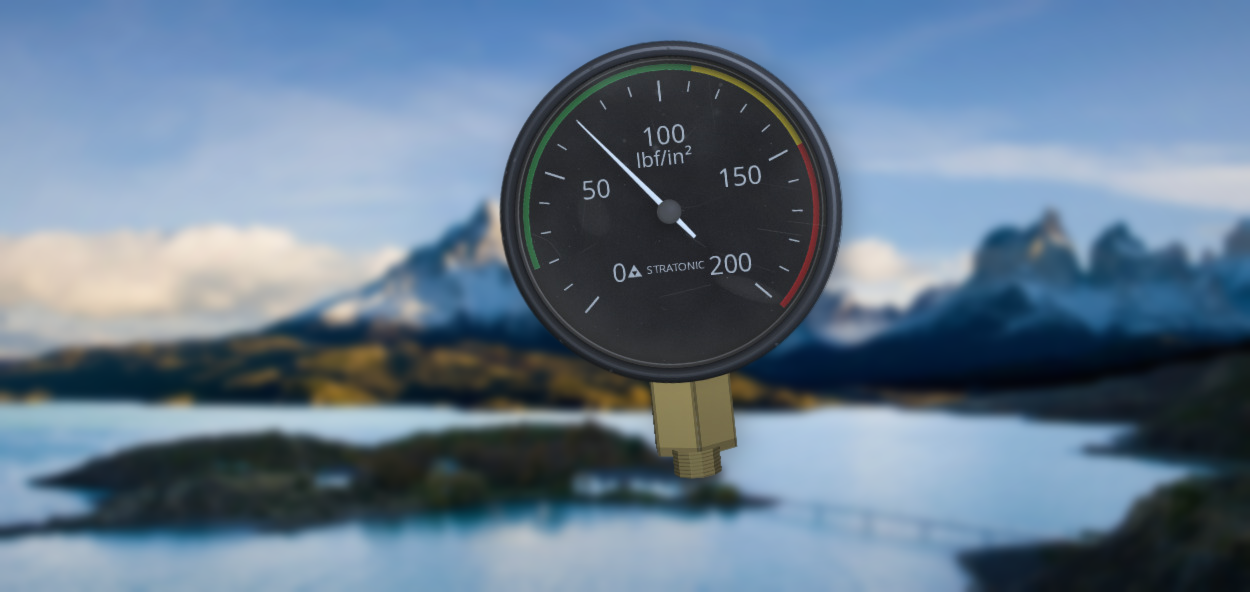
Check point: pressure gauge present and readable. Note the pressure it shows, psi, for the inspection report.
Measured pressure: 70 psi
